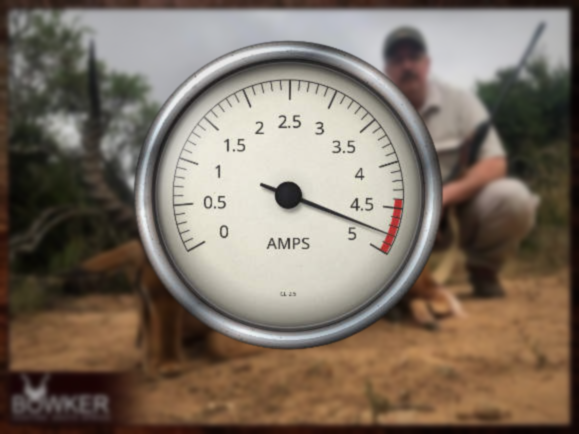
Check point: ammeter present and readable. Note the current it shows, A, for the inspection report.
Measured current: 4.8 A
